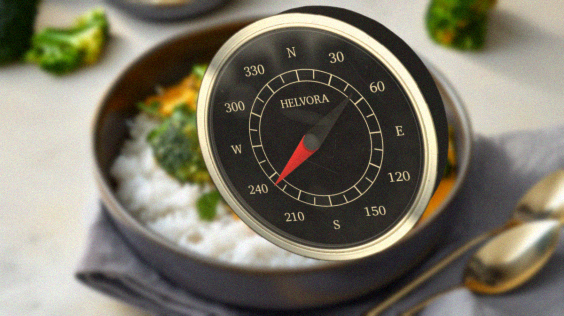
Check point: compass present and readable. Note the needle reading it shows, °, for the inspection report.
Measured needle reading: 232.5 °
